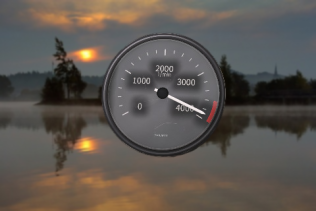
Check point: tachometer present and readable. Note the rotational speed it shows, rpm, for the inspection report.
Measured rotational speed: 3900 rpm
